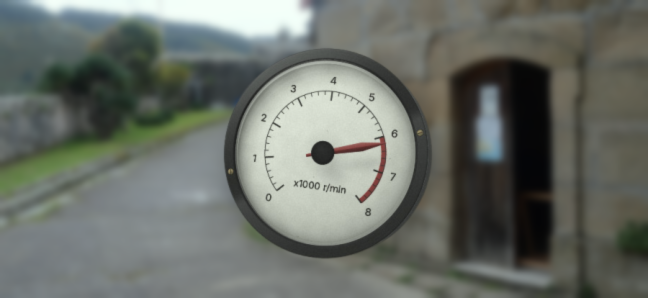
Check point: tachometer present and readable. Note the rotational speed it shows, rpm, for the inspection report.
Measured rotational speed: 6200 rpm
